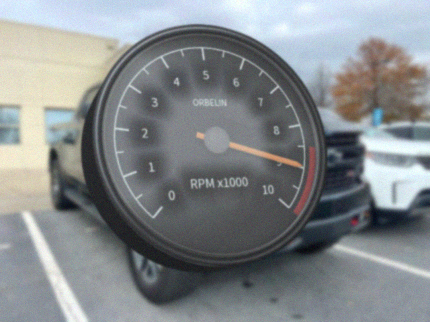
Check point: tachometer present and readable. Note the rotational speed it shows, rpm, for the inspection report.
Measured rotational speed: 9000 rpm
